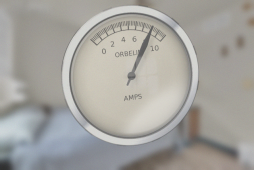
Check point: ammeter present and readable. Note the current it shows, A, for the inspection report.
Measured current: 8 A
